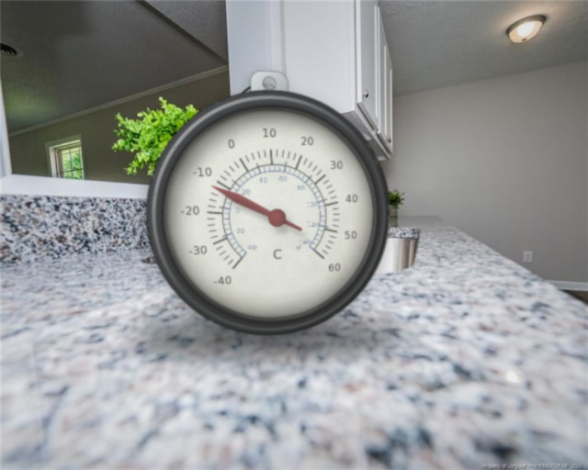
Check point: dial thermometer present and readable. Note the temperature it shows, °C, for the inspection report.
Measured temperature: -12 °C
